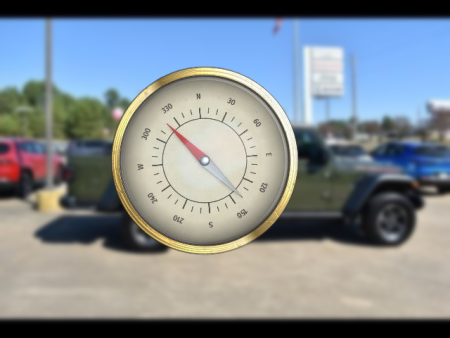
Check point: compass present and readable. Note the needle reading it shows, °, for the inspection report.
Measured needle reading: 320 °
